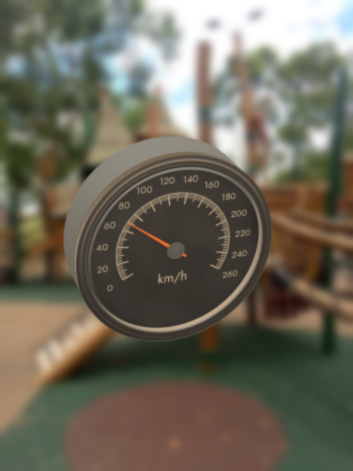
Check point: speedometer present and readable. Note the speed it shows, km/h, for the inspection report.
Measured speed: 70 km/h
